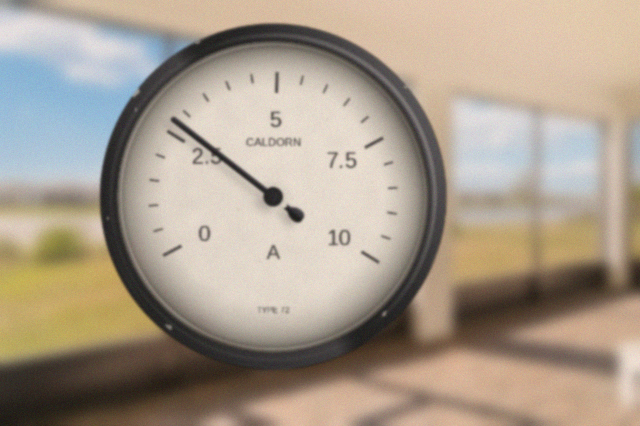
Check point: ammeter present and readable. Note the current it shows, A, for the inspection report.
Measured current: 2.75 A
